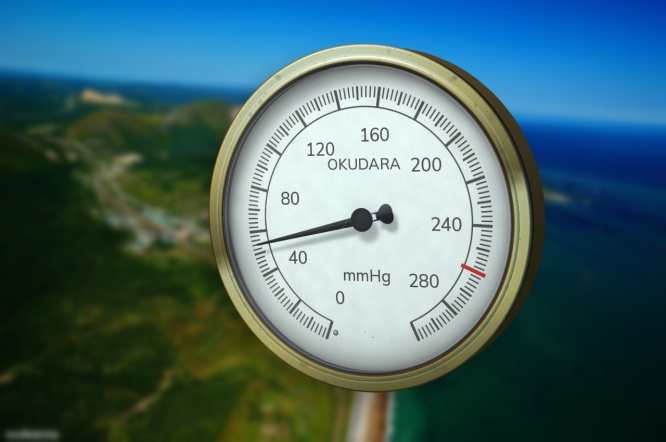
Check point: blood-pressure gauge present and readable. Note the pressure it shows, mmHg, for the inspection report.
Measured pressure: 54 mmHg
